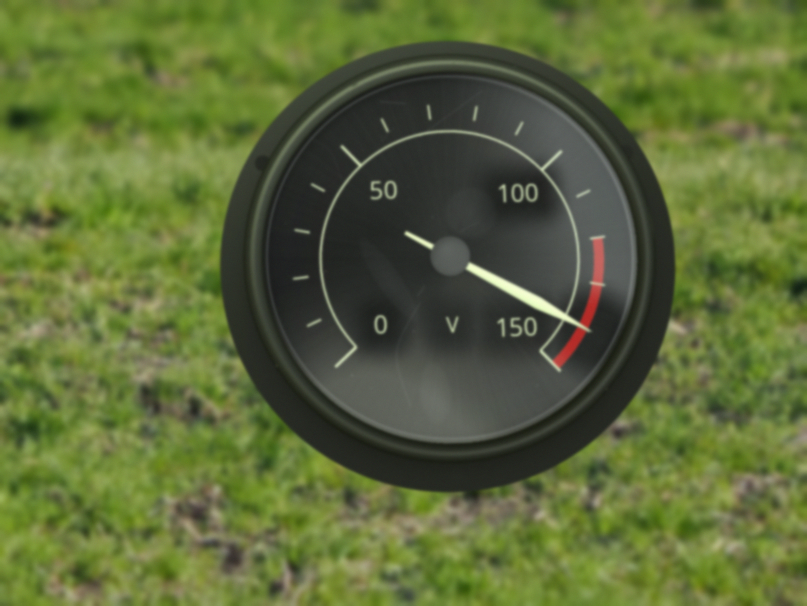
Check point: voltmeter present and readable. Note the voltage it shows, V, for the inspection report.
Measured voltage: 140 V
